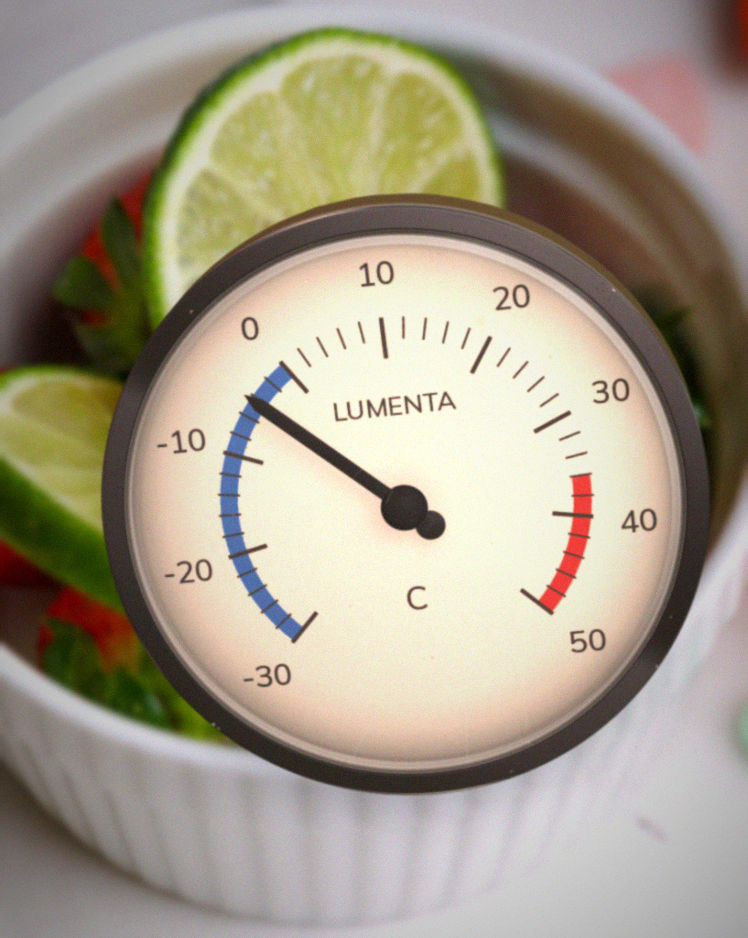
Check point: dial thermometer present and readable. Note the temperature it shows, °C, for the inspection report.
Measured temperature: -4 °C
